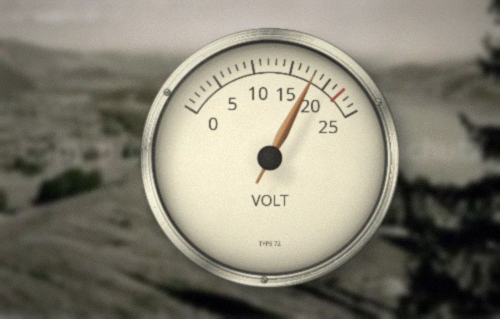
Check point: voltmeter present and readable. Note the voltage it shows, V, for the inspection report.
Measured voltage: 18 V
